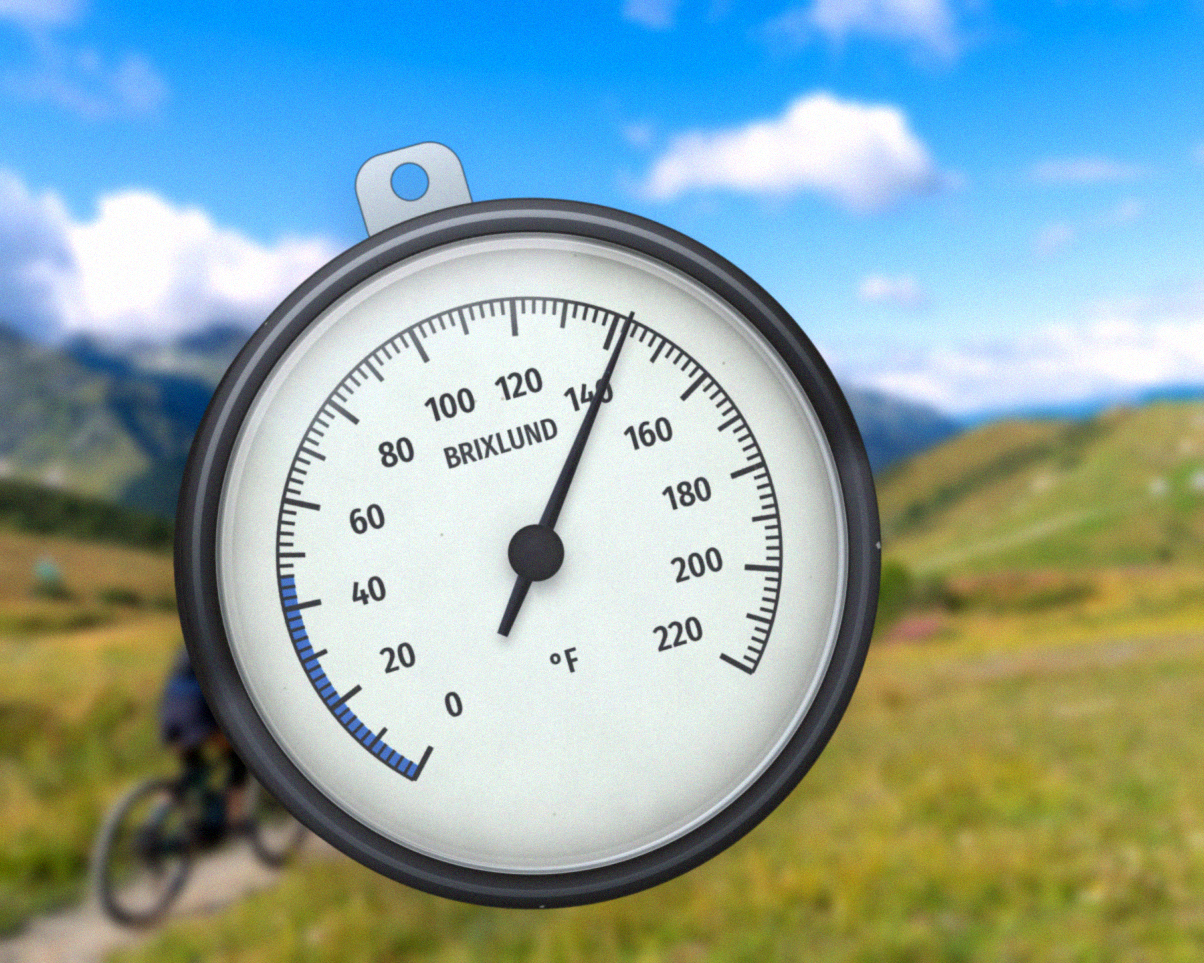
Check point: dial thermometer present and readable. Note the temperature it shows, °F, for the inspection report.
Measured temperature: 142 °F
